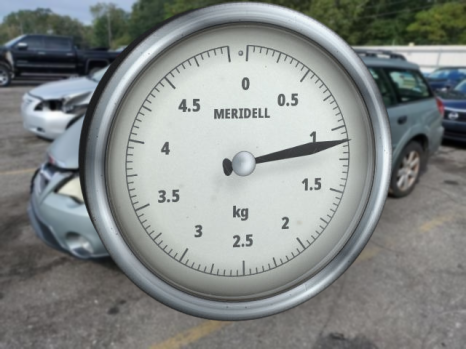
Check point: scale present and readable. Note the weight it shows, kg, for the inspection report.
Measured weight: 1.1 kg
